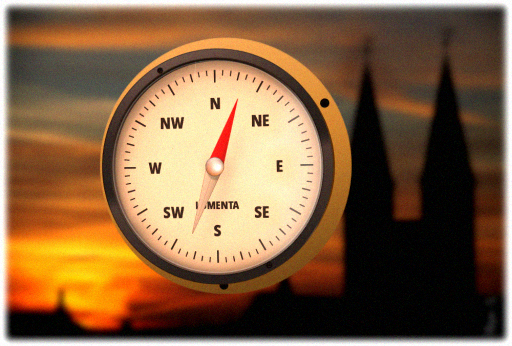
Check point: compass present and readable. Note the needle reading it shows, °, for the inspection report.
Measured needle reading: 20 °
